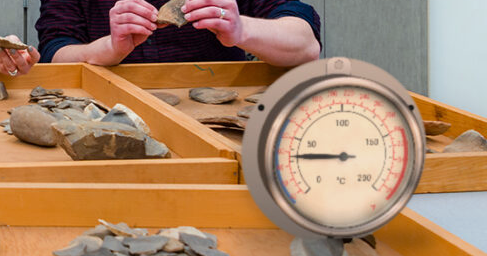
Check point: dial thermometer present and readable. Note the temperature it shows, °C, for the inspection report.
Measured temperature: 35 °C
